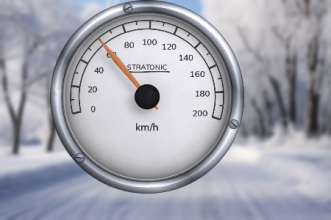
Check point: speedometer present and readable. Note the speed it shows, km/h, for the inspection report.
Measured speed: 60 km/h
